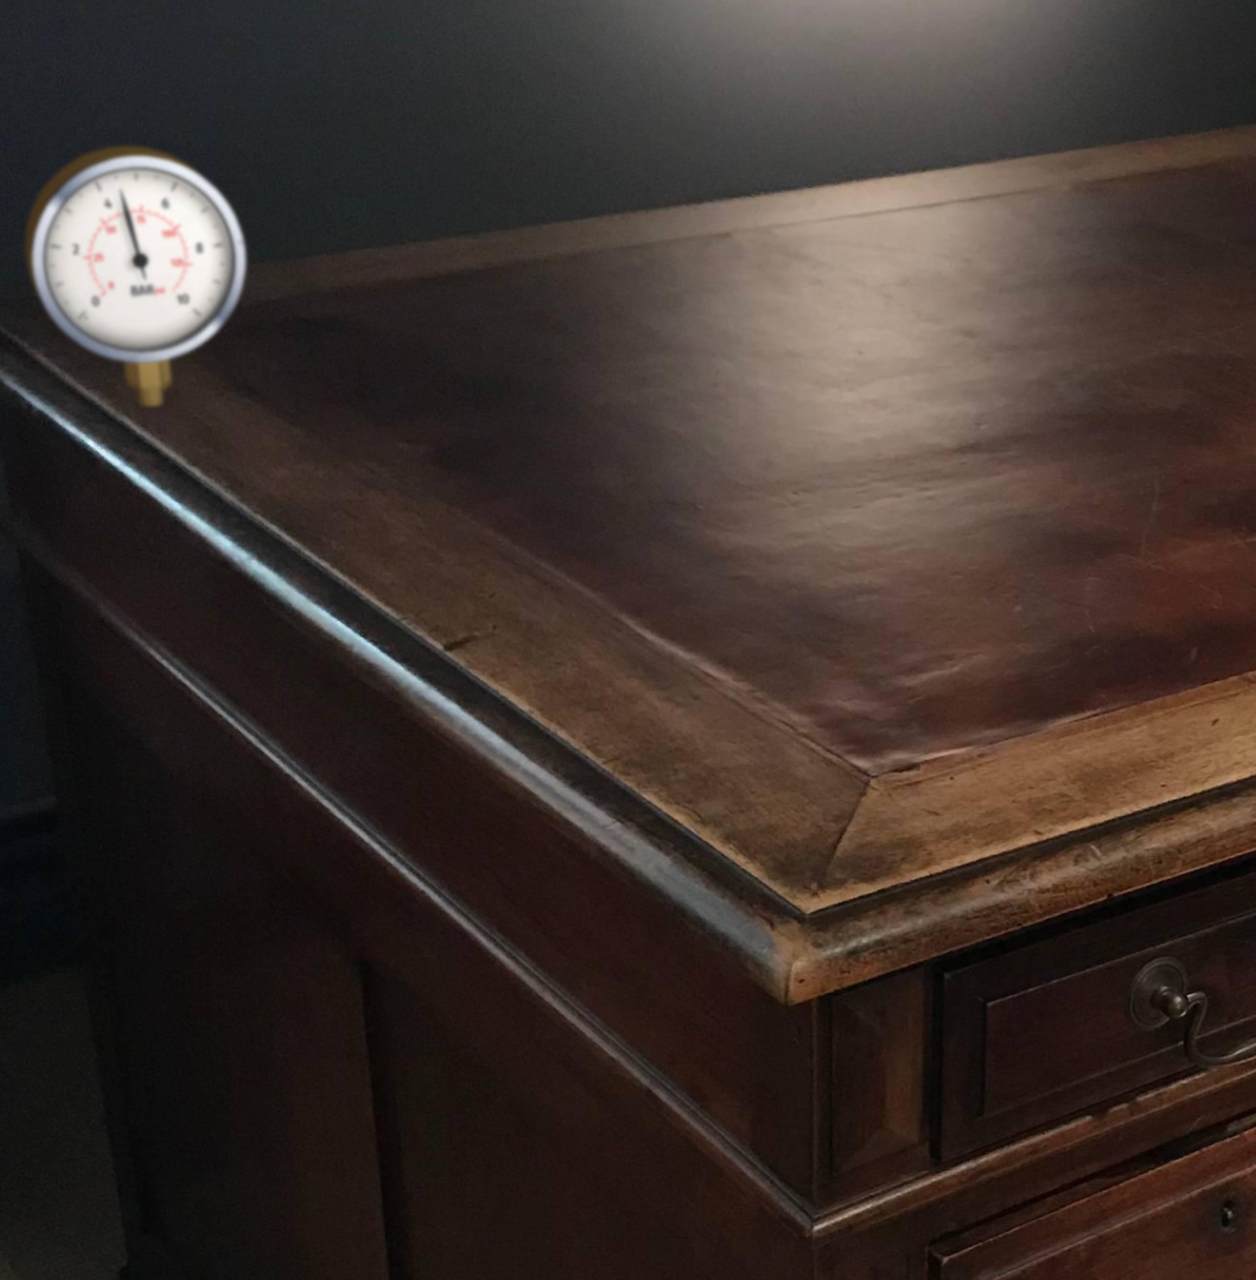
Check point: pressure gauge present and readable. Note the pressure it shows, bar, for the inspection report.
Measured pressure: 4.5 bar
